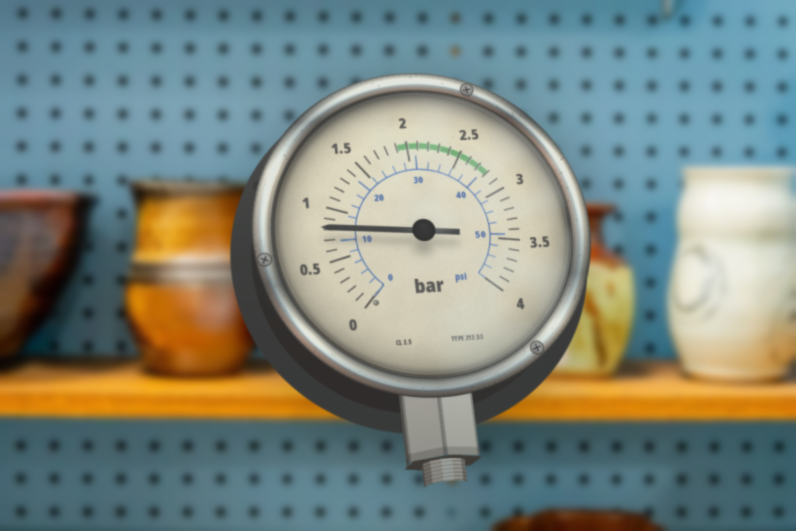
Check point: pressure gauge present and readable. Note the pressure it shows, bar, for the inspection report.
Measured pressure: 0.8 bar
